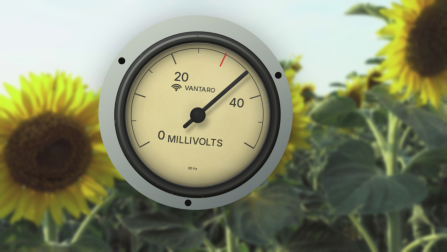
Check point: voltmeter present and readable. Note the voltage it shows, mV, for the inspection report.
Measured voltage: 35 mV
